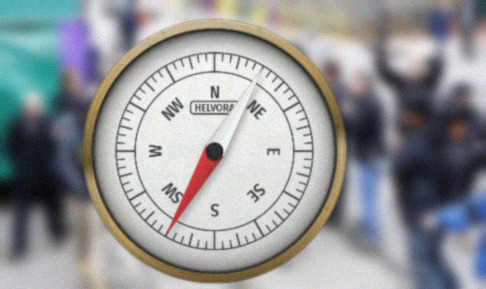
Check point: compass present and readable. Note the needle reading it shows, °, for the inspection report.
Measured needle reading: 210 °
